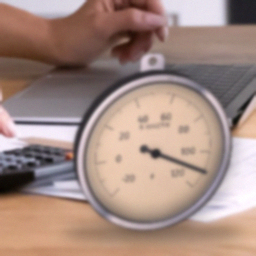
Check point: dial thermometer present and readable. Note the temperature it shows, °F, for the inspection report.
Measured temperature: 110 °F
